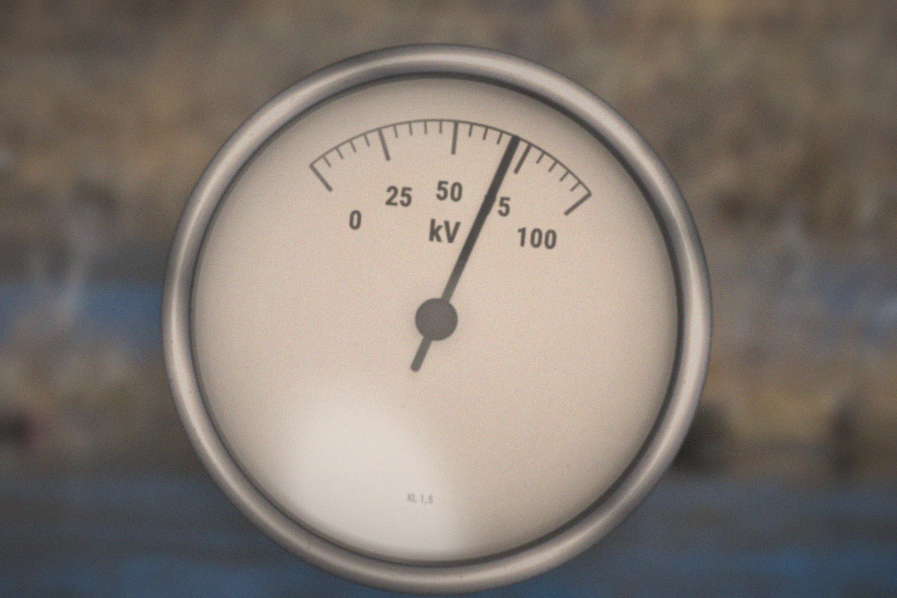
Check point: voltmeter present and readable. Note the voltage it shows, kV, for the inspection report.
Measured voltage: 70 kV
